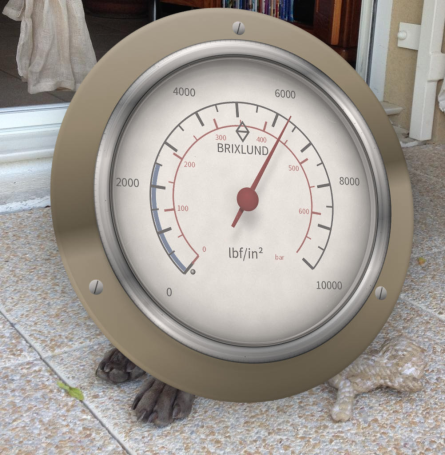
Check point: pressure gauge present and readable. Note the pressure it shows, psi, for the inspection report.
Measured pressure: 6250 psi
